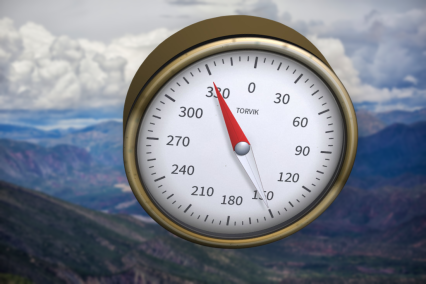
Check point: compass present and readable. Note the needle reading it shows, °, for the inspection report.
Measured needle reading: 330 °
